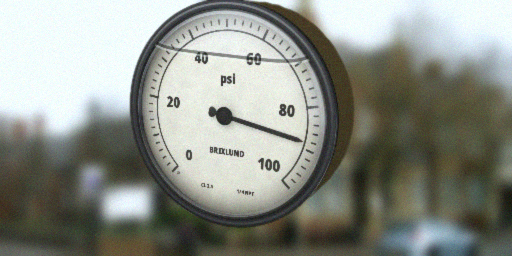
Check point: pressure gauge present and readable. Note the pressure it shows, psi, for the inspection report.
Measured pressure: 88 psi
